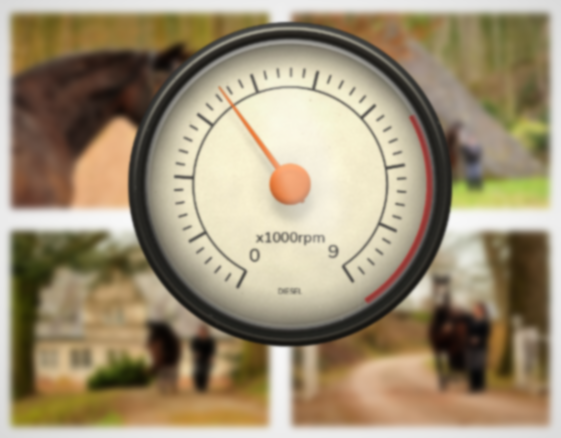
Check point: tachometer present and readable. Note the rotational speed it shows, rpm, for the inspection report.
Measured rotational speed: 3500 rpm
